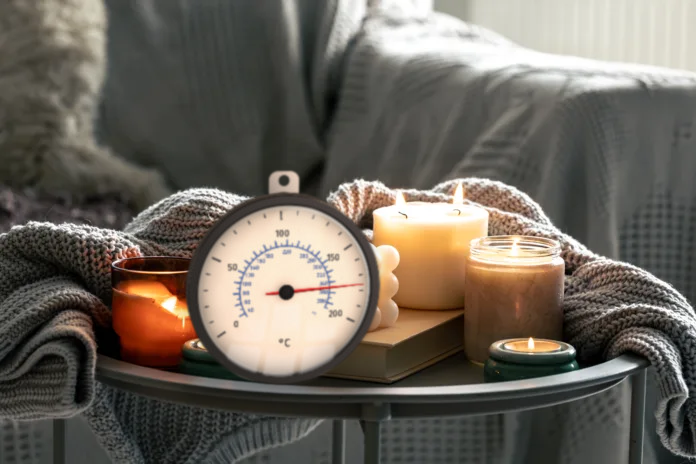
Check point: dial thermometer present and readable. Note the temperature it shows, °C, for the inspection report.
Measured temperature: 175 °C
